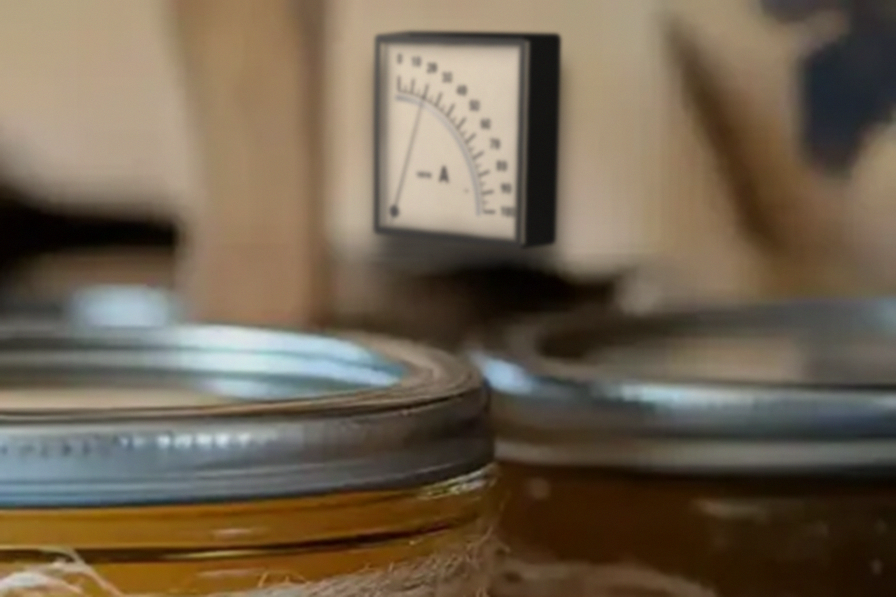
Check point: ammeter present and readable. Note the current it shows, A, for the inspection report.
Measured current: 20 A
